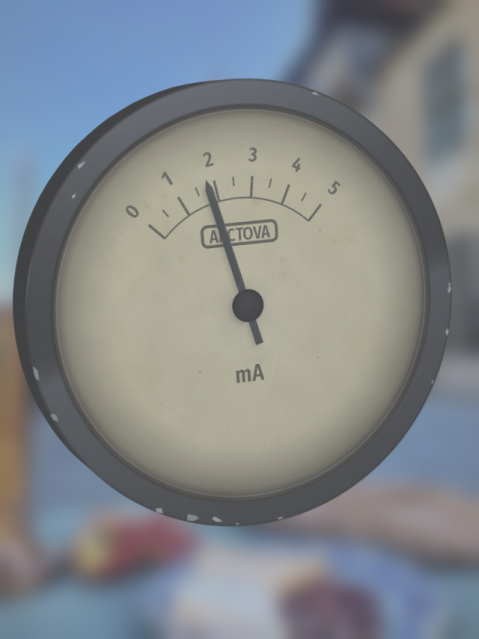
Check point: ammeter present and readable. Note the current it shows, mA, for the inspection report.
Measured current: 1.75 mA
